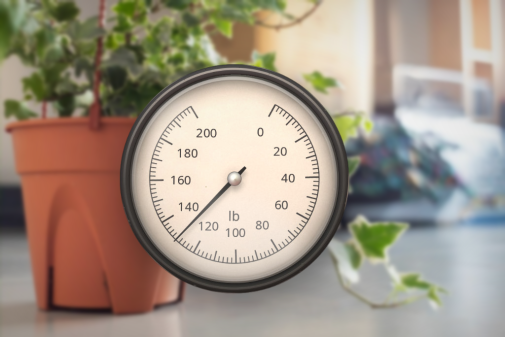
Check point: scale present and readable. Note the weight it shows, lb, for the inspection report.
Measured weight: 130 lb
